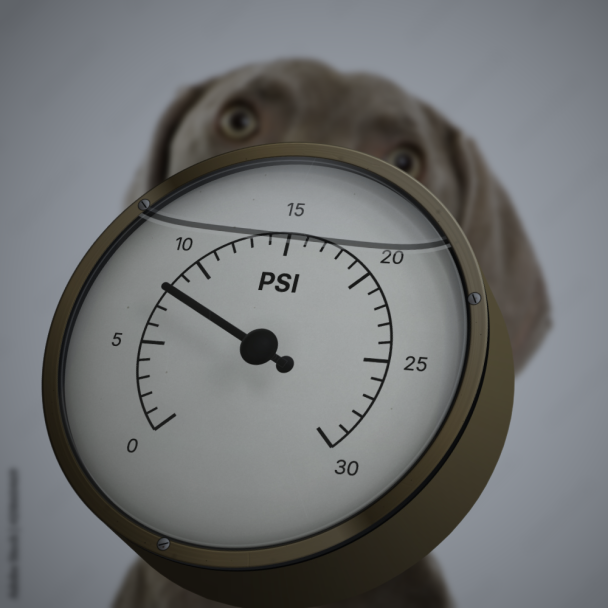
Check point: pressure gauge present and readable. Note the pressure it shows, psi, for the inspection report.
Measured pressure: 8 psi
